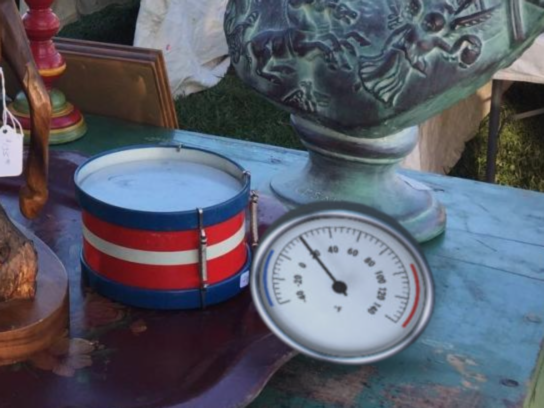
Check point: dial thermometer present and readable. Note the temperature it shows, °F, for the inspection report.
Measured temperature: 20 °F
